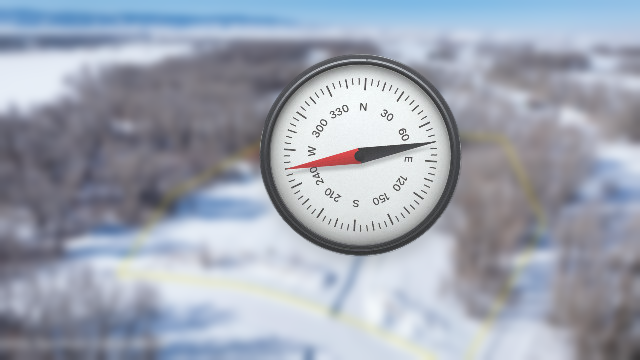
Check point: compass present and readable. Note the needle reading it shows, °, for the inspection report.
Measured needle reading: 255 °
